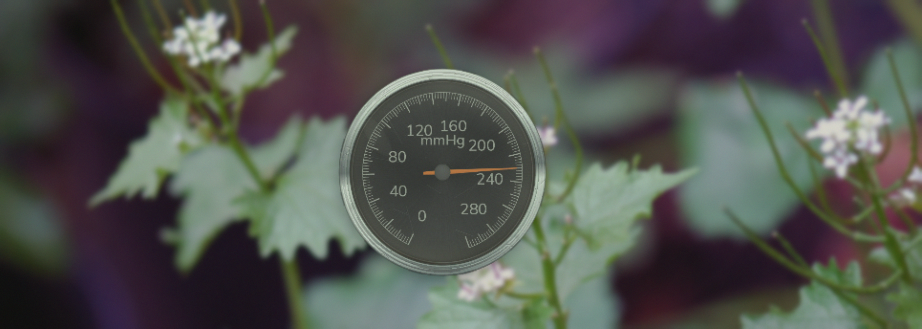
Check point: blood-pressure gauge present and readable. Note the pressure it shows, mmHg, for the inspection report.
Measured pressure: 230 mmHg
